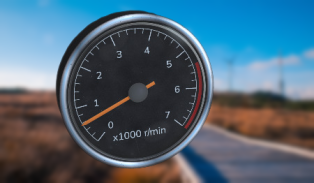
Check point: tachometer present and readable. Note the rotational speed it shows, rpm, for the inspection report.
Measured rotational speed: 600 rpm
